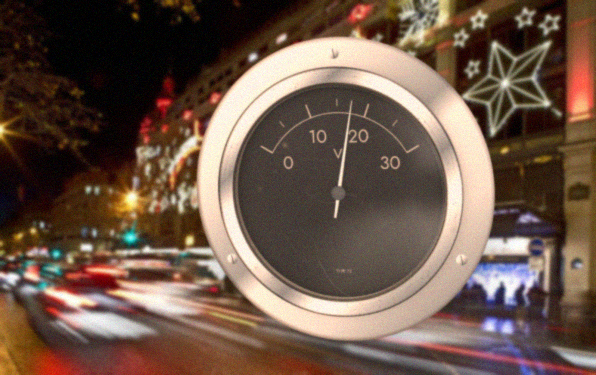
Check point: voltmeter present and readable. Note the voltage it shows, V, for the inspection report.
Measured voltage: 17.5 V
